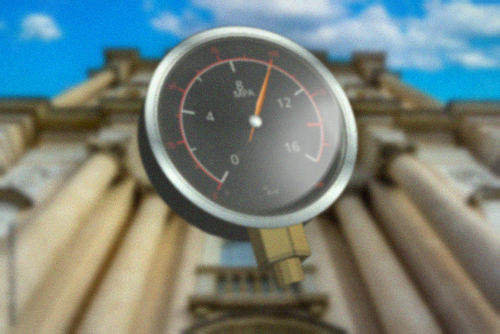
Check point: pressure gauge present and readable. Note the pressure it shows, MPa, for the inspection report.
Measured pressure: 10 MPa
